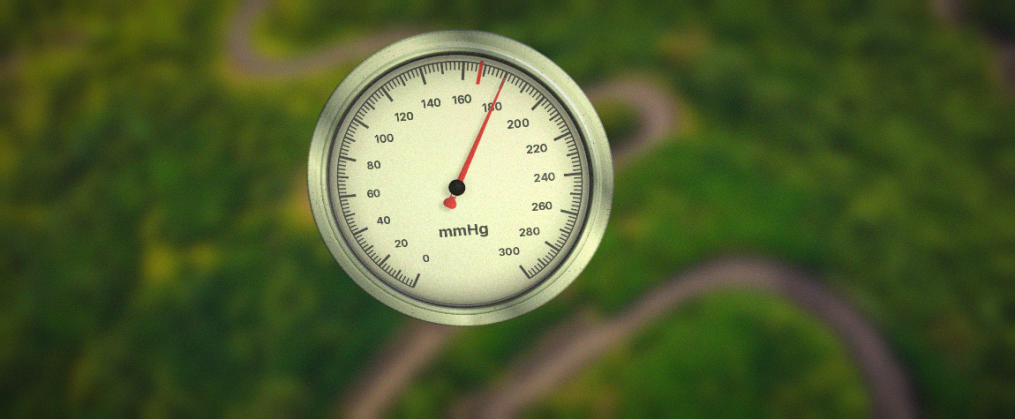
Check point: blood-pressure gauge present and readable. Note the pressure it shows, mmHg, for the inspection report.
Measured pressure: 180 mmHg
